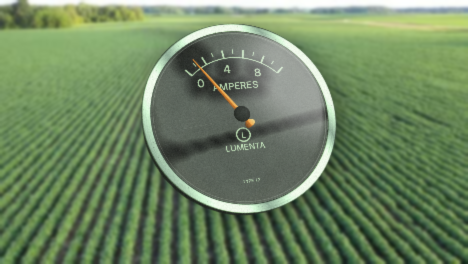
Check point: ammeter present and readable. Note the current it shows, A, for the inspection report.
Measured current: 1 A
